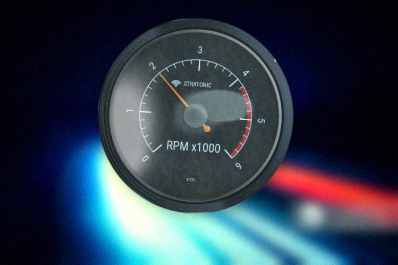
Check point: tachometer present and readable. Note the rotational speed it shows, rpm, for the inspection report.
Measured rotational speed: 2000 rpm
